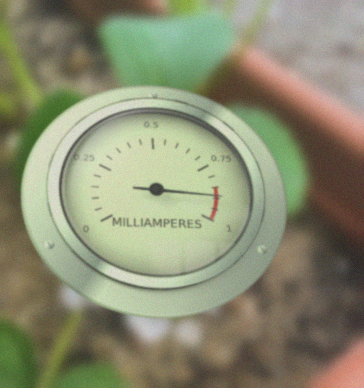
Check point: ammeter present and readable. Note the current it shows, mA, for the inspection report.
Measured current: 0.9 mA
